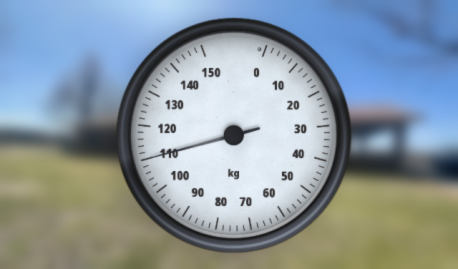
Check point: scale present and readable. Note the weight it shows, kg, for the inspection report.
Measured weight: 110 kg
